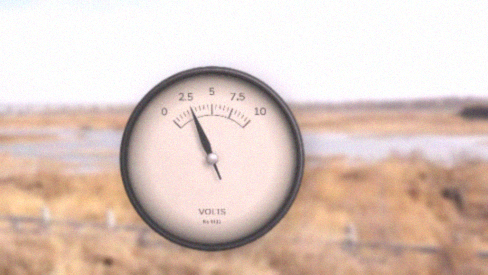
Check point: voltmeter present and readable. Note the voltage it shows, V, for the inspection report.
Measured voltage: 2.5 V
